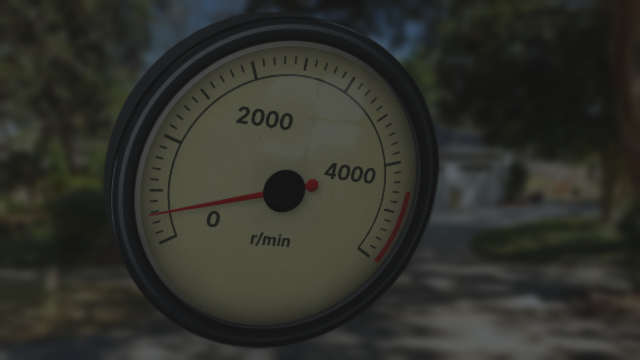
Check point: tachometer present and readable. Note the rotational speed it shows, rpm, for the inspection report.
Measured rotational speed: 300 rpm
